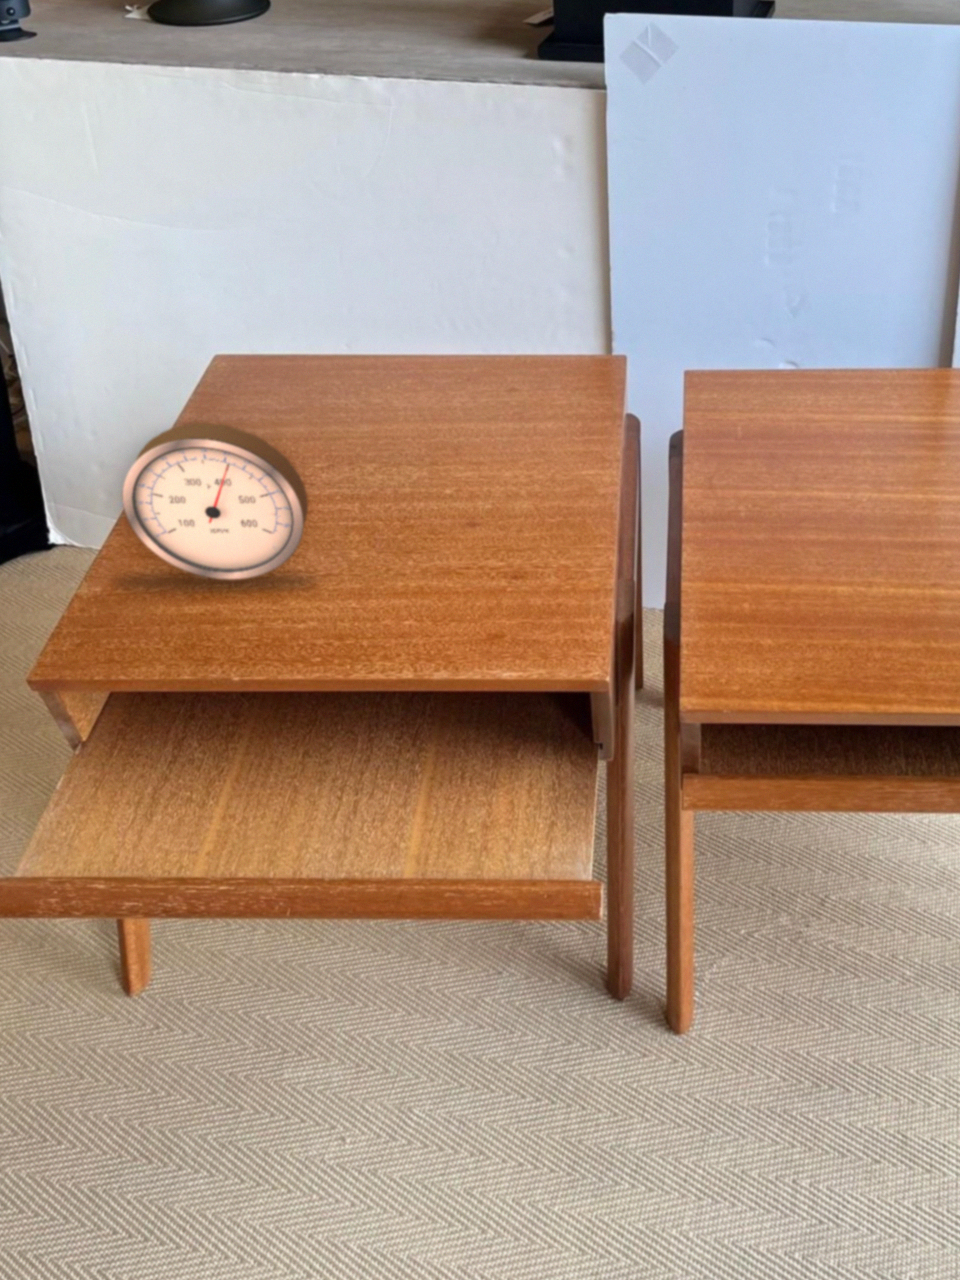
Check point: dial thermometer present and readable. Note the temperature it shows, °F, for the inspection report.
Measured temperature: 400 °F
